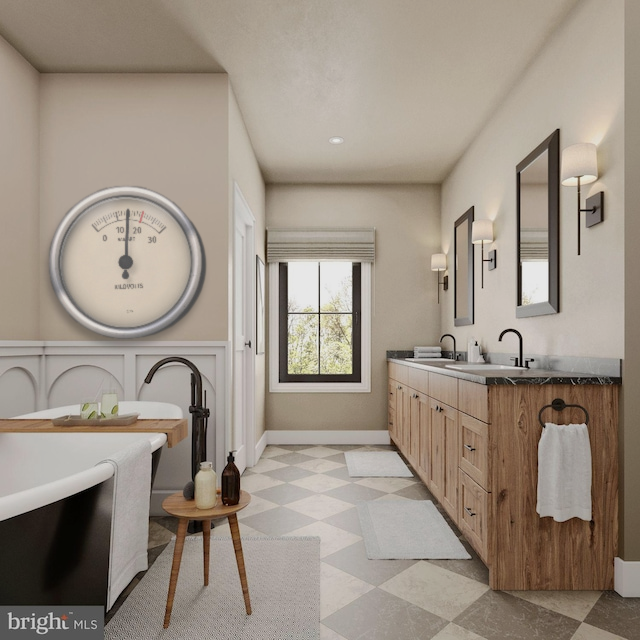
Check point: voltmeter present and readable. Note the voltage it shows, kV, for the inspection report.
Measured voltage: 15 kV
